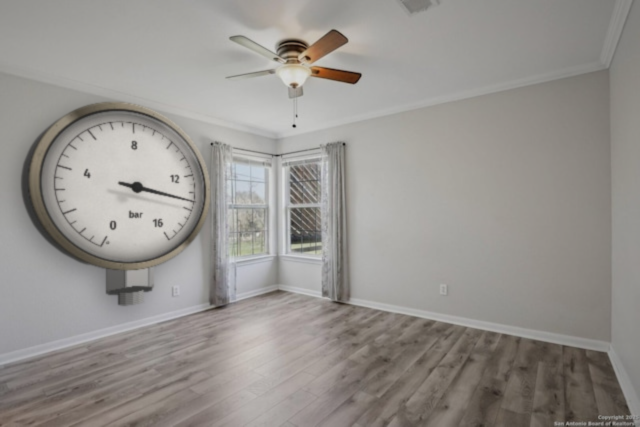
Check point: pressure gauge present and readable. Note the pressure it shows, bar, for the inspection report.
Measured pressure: 13.5 bar
